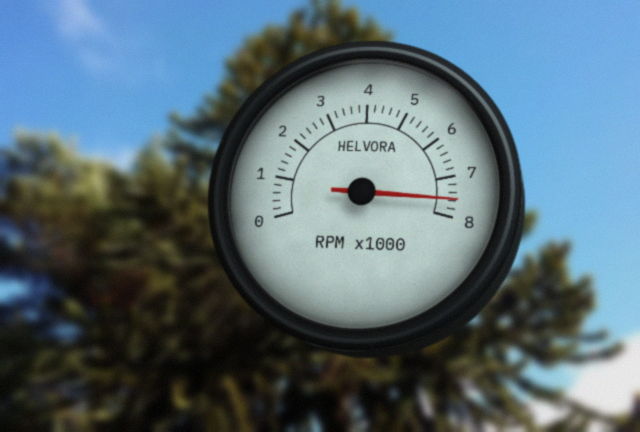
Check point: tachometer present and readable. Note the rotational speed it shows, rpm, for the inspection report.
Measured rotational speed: 7600 rpm
